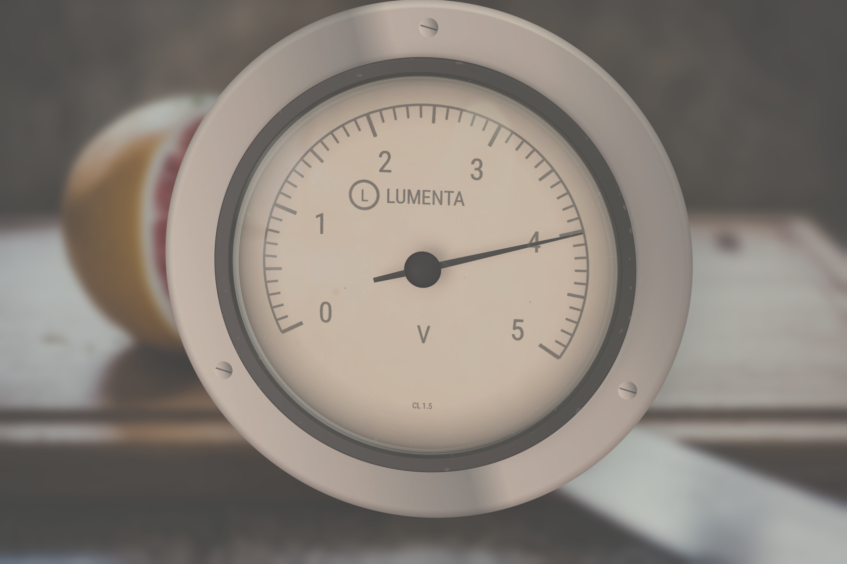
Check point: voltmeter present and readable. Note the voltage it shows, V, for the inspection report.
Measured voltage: 4 V
